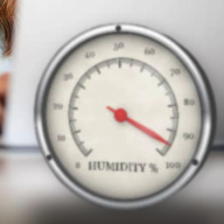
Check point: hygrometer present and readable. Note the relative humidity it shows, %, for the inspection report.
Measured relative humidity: 95 %
